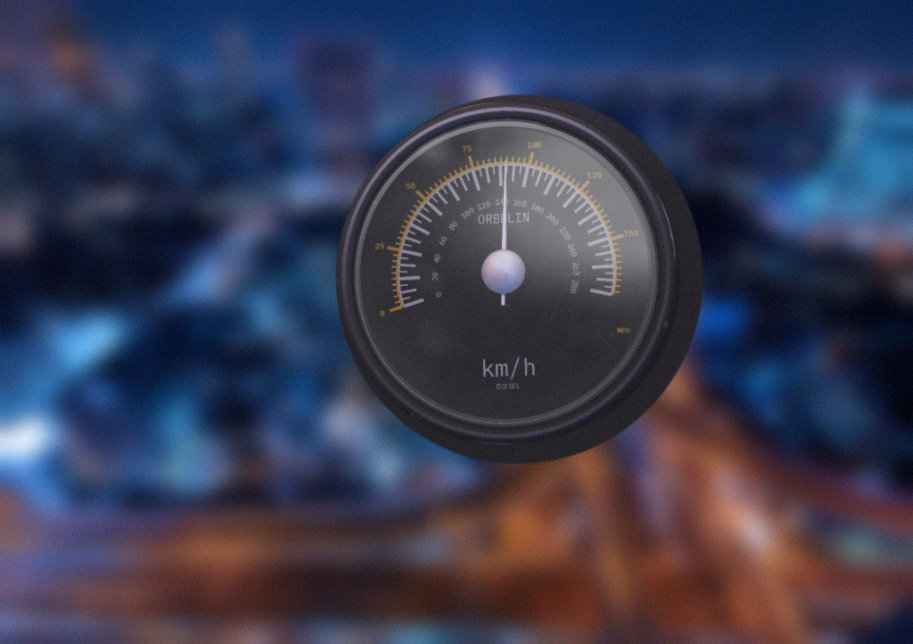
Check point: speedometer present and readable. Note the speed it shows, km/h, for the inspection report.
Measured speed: 145 km/h
